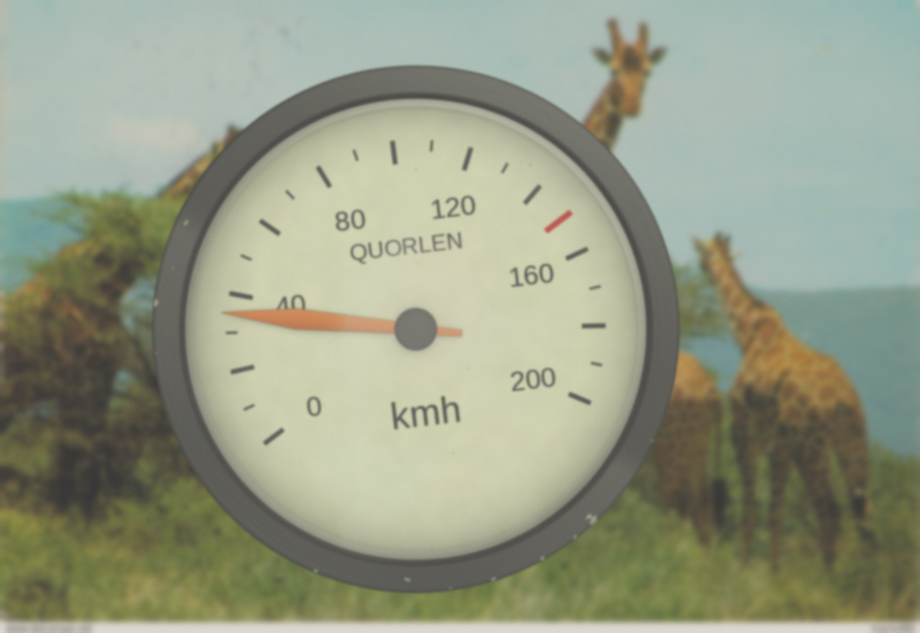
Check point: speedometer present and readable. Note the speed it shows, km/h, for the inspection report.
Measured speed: 35 km/h
